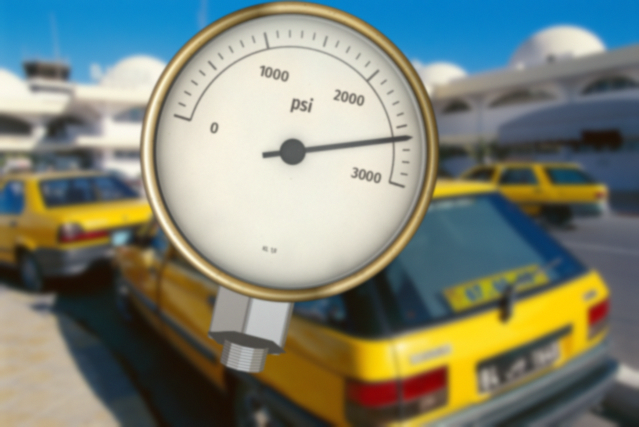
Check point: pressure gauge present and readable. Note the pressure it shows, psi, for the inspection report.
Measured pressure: 2600 psi
